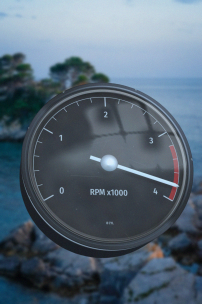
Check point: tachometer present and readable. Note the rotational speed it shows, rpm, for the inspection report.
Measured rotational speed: 3800 rpm
